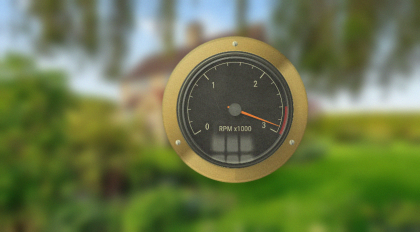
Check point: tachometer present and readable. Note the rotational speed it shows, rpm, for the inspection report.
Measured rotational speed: 2900 rpm
